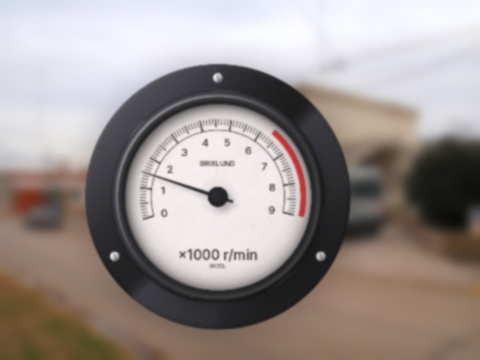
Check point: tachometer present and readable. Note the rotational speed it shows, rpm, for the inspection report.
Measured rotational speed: 1500 rpm
